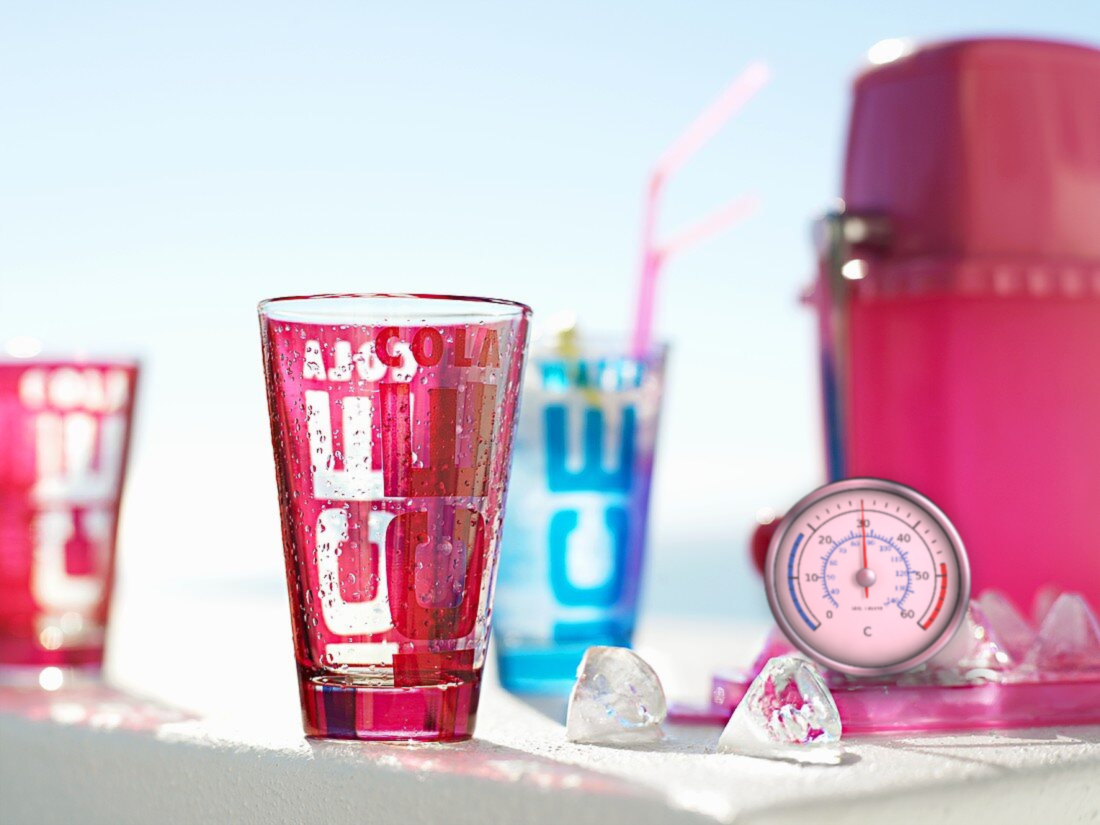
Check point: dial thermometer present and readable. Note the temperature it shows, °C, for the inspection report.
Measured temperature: 30 °C
